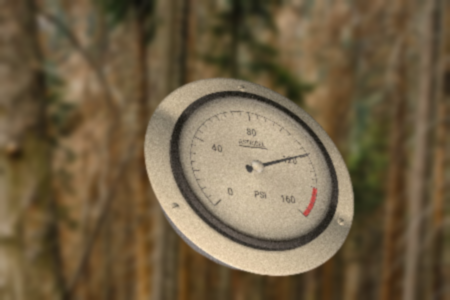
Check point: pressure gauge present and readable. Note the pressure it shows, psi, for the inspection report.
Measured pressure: 120 psi
